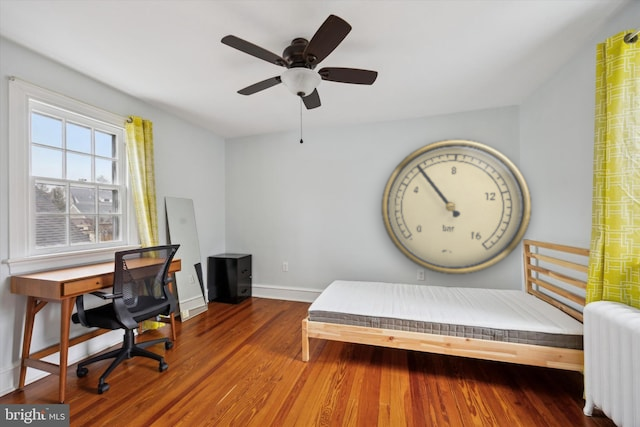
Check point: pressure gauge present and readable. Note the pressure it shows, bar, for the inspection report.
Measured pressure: 5.5 bar
